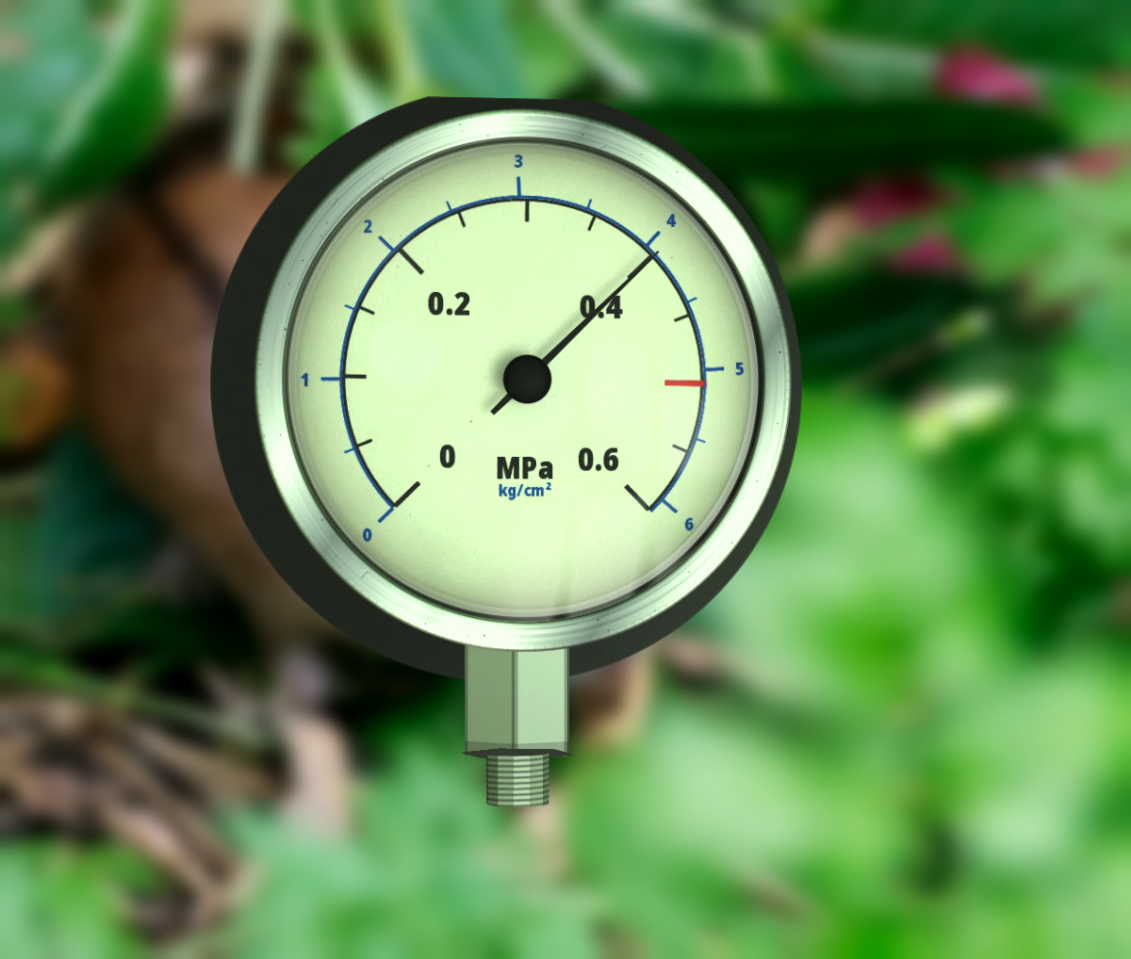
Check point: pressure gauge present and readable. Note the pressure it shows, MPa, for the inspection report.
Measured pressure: 0.4 MPa
